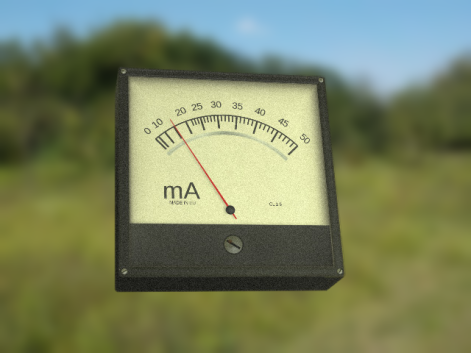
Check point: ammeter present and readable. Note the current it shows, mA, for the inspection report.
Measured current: 15 mA
